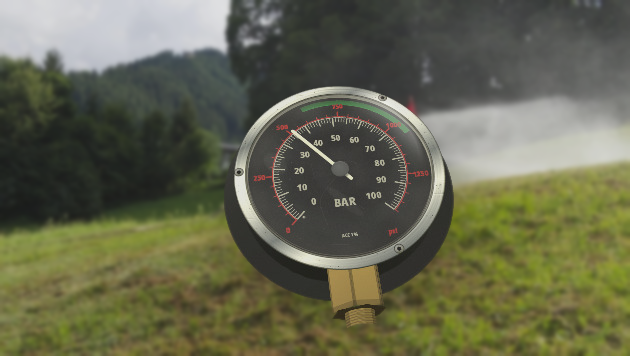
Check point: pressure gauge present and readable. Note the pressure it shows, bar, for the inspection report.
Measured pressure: 35 bar
